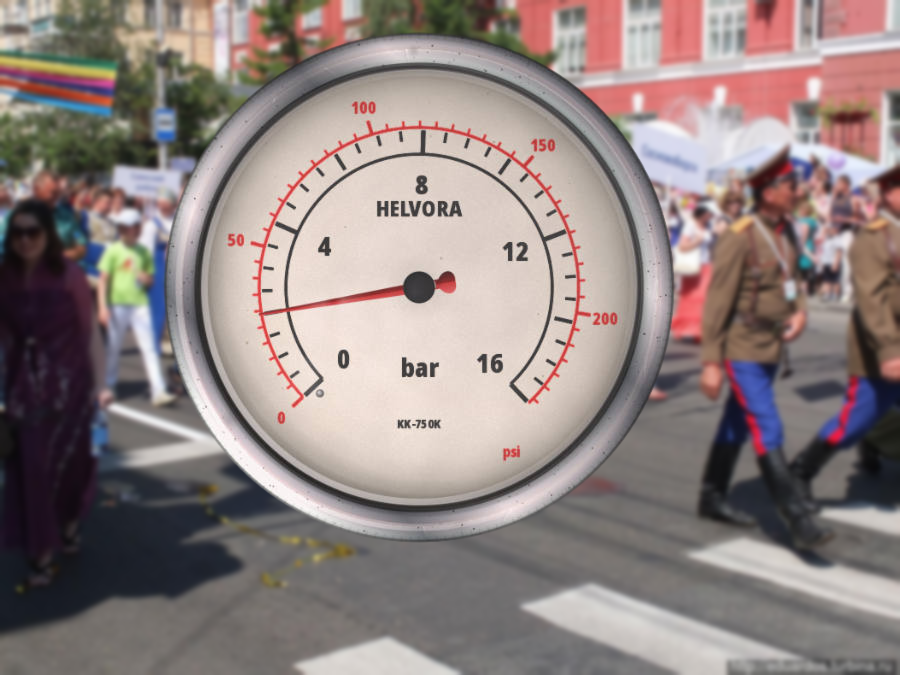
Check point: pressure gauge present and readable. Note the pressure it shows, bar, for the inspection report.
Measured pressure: 2 bar
